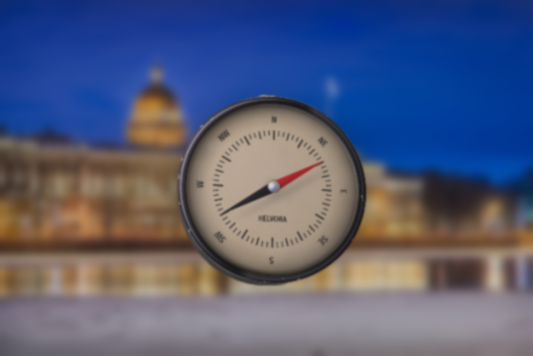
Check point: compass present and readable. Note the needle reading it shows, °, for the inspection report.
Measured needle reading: 60 °
